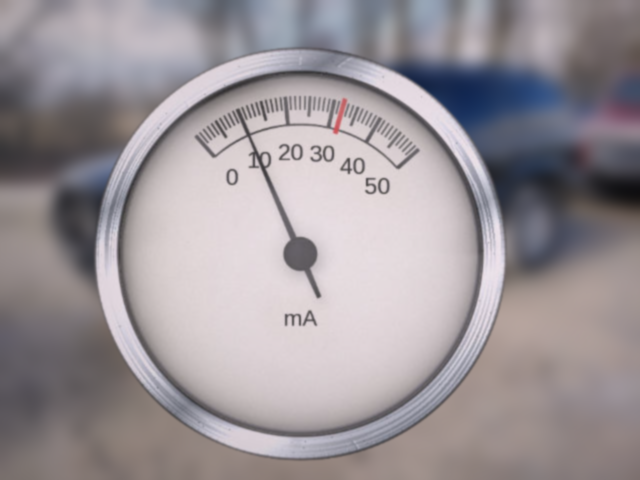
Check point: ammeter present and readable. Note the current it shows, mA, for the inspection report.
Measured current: 10 mA
